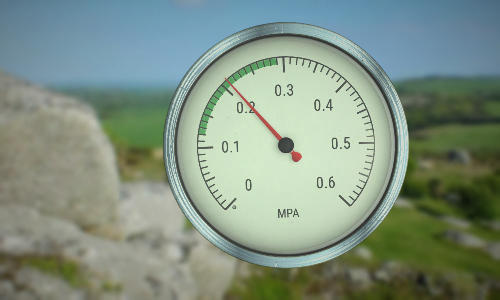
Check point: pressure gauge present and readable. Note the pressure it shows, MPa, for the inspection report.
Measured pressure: 0.21 MPa
